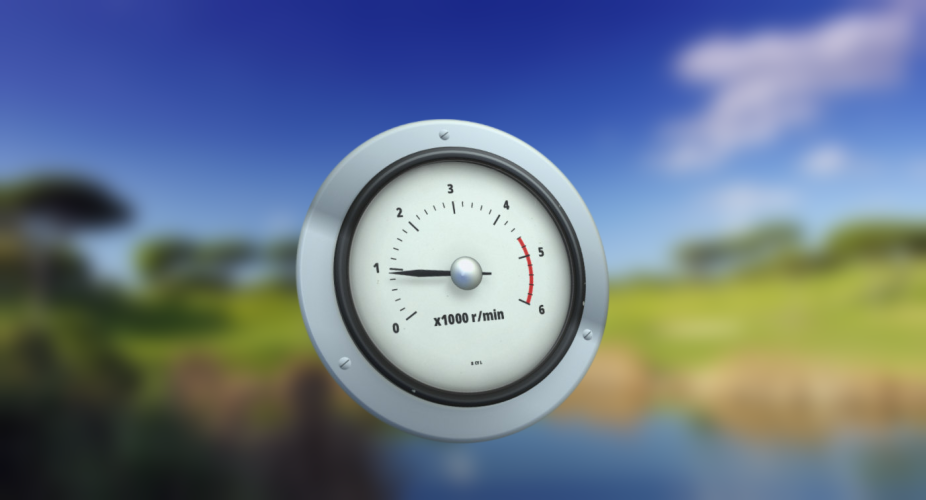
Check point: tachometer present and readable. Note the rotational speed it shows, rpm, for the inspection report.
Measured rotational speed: 900 rpm
